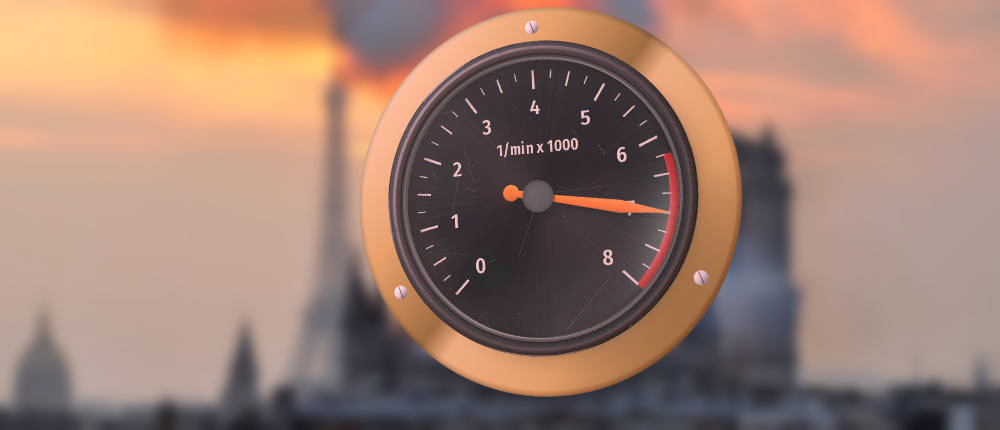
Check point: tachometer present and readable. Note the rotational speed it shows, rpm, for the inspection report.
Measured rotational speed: 7000 rpm
